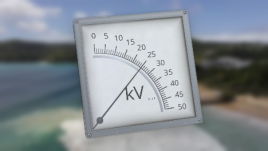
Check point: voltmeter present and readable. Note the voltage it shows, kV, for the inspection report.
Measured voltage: 25 kV
